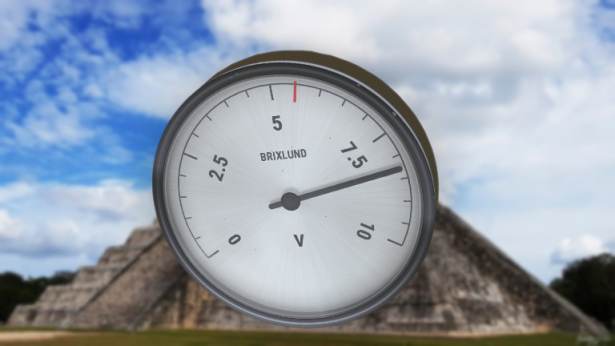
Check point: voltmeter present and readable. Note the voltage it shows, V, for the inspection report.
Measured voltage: 8.25 V
